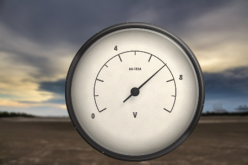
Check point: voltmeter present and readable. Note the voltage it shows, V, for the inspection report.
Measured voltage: 7 V
